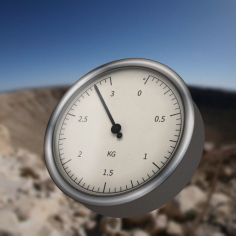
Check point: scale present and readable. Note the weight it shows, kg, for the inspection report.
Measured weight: 2.85 kg
